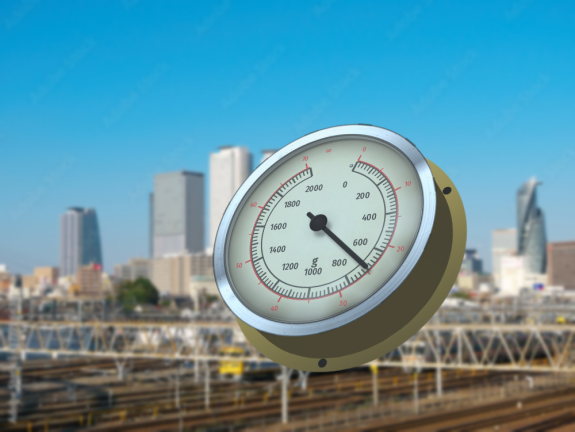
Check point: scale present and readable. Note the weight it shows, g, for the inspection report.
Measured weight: 700 g
